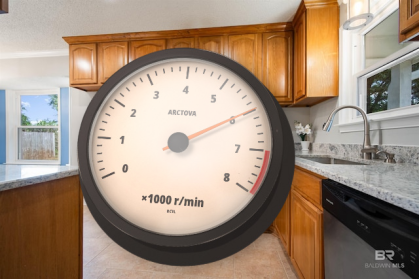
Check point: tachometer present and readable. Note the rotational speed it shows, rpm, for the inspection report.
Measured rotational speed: 6000 rpm
